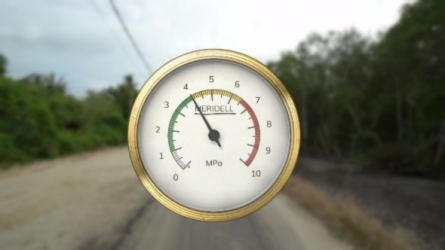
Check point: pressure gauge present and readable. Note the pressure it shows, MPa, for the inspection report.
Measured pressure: 4 MPa
